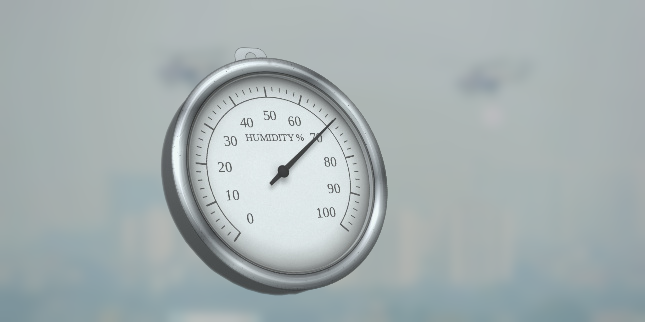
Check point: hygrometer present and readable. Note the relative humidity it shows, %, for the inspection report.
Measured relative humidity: 70 %
